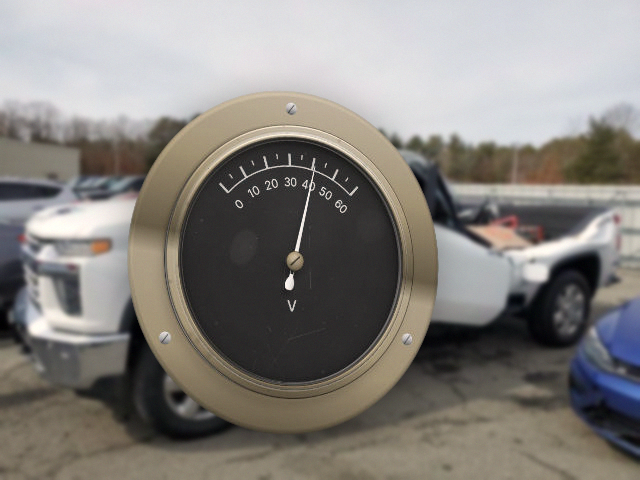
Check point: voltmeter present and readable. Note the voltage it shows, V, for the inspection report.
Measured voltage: 40 V
